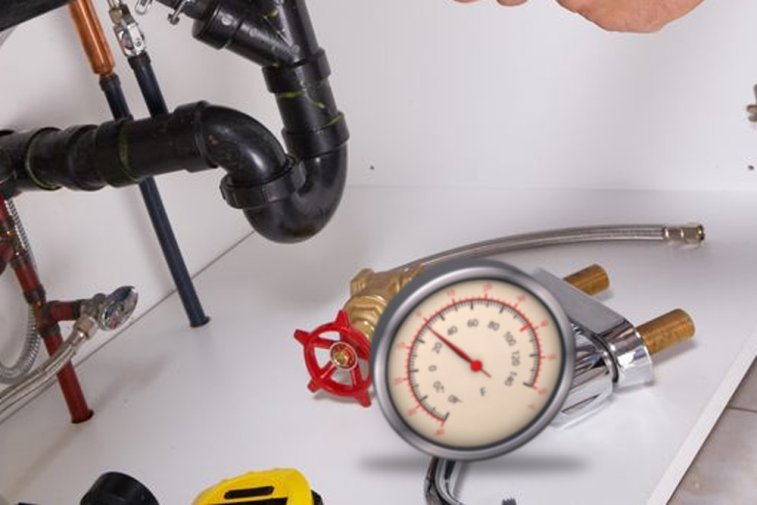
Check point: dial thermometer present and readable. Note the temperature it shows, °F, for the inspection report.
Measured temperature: 30 °F
